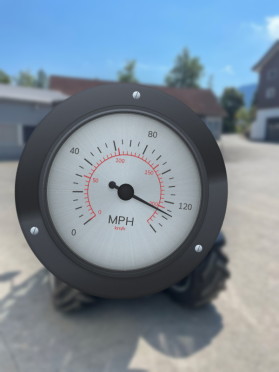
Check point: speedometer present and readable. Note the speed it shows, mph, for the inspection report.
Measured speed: 127.5 mph
